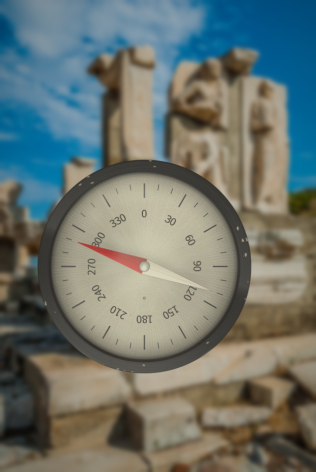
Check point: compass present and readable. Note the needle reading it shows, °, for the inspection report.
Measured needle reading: 290 °
